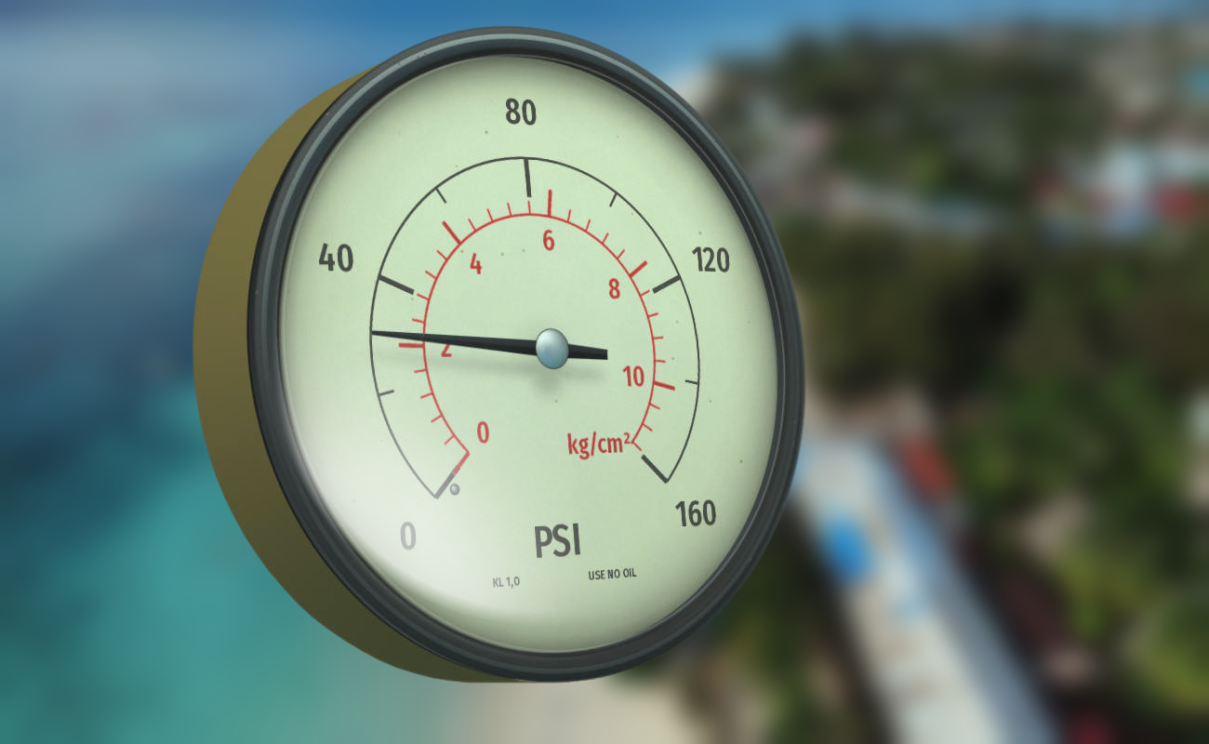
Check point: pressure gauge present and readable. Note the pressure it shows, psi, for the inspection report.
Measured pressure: 30 psi
